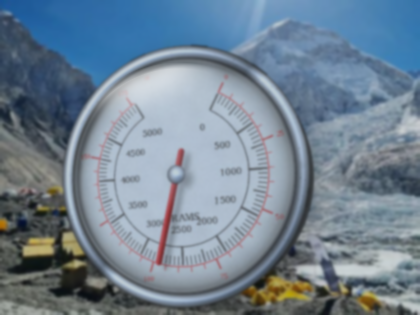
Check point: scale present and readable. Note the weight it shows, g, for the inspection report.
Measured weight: 2750 g
